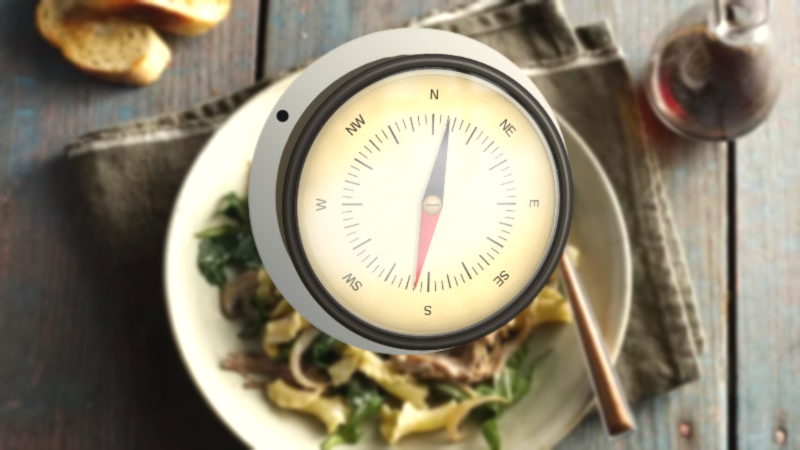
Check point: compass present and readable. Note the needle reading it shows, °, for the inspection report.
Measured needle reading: 190 °
